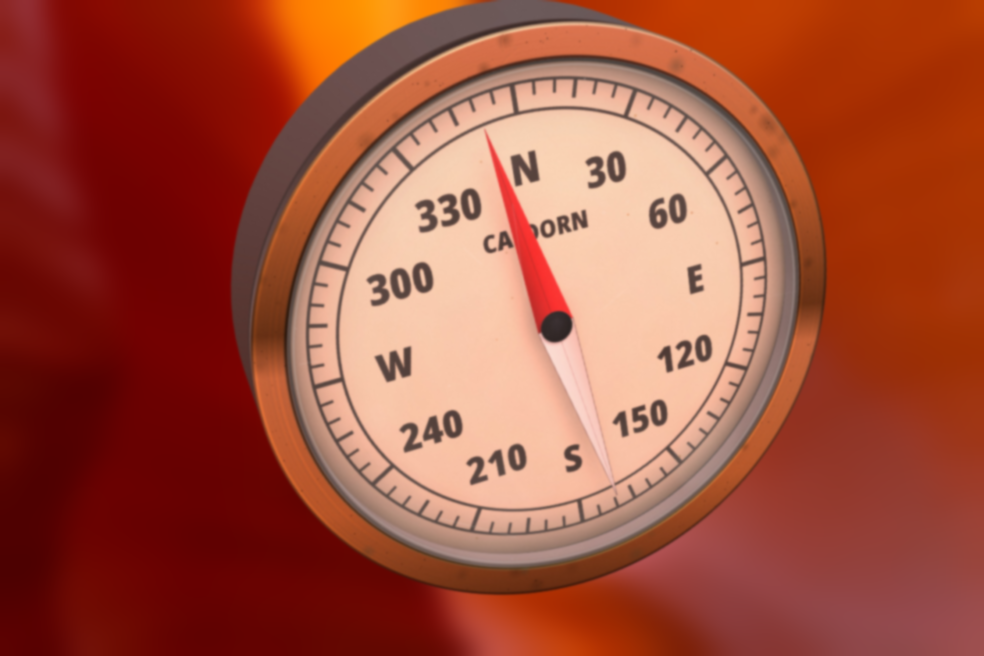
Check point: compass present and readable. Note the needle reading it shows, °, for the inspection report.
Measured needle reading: 350 °
